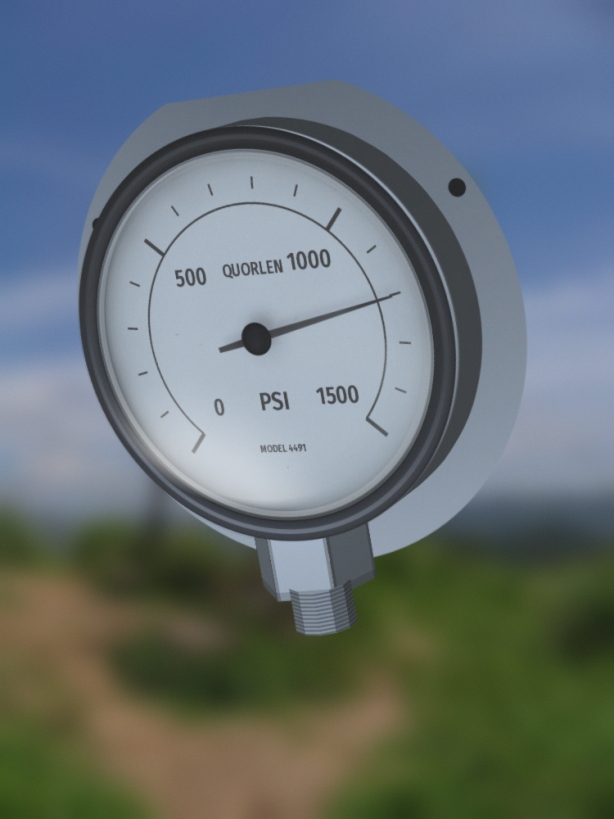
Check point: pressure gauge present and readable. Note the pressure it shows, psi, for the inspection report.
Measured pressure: 1200 psi
